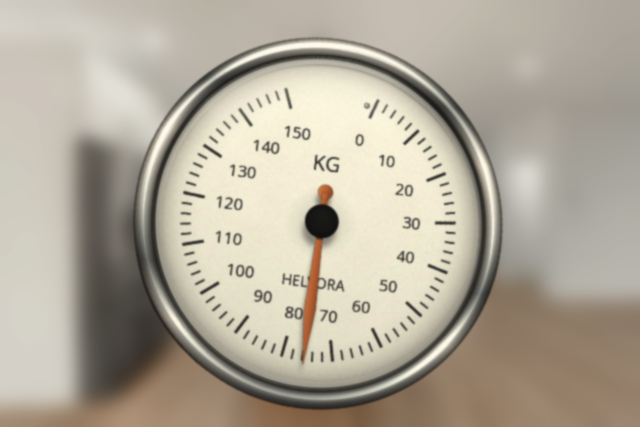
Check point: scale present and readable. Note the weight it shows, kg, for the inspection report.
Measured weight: 76 kg
